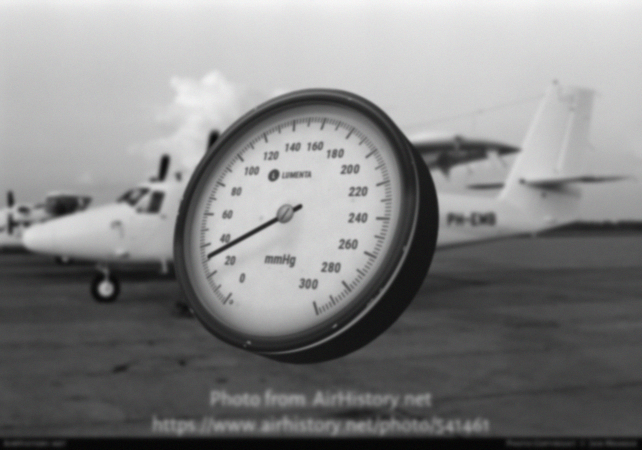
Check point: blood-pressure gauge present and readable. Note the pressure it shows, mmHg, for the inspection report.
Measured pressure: 30 mmHg
